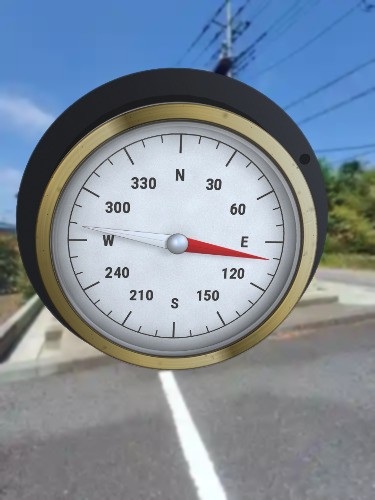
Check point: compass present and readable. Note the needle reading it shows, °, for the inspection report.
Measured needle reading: 100 °
